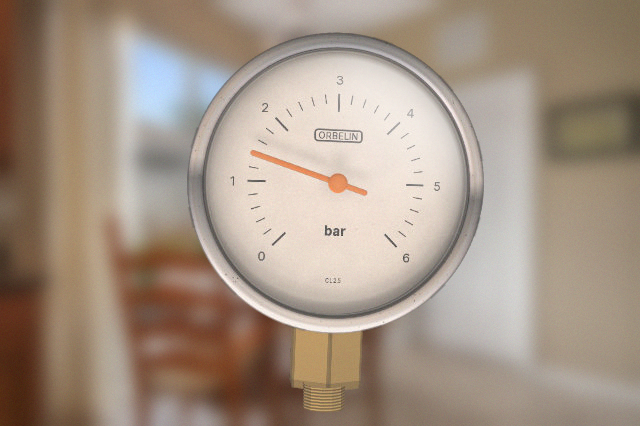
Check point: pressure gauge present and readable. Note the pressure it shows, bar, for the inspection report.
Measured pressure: 1.4 bar
